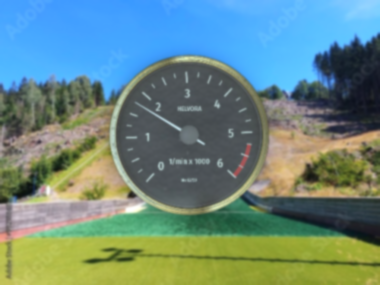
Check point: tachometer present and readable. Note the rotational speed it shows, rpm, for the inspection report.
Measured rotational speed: 1750 rpm
